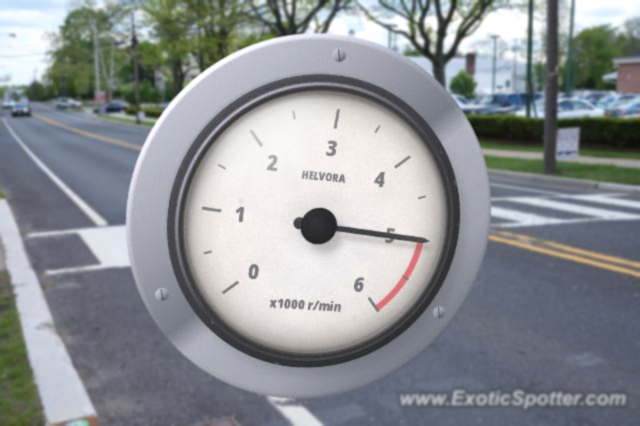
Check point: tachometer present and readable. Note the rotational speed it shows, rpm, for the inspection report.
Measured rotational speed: 5000 rpm
